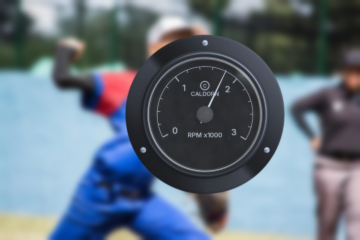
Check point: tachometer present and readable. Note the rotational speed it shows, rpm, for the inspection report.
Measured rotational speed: 1800 rpm
